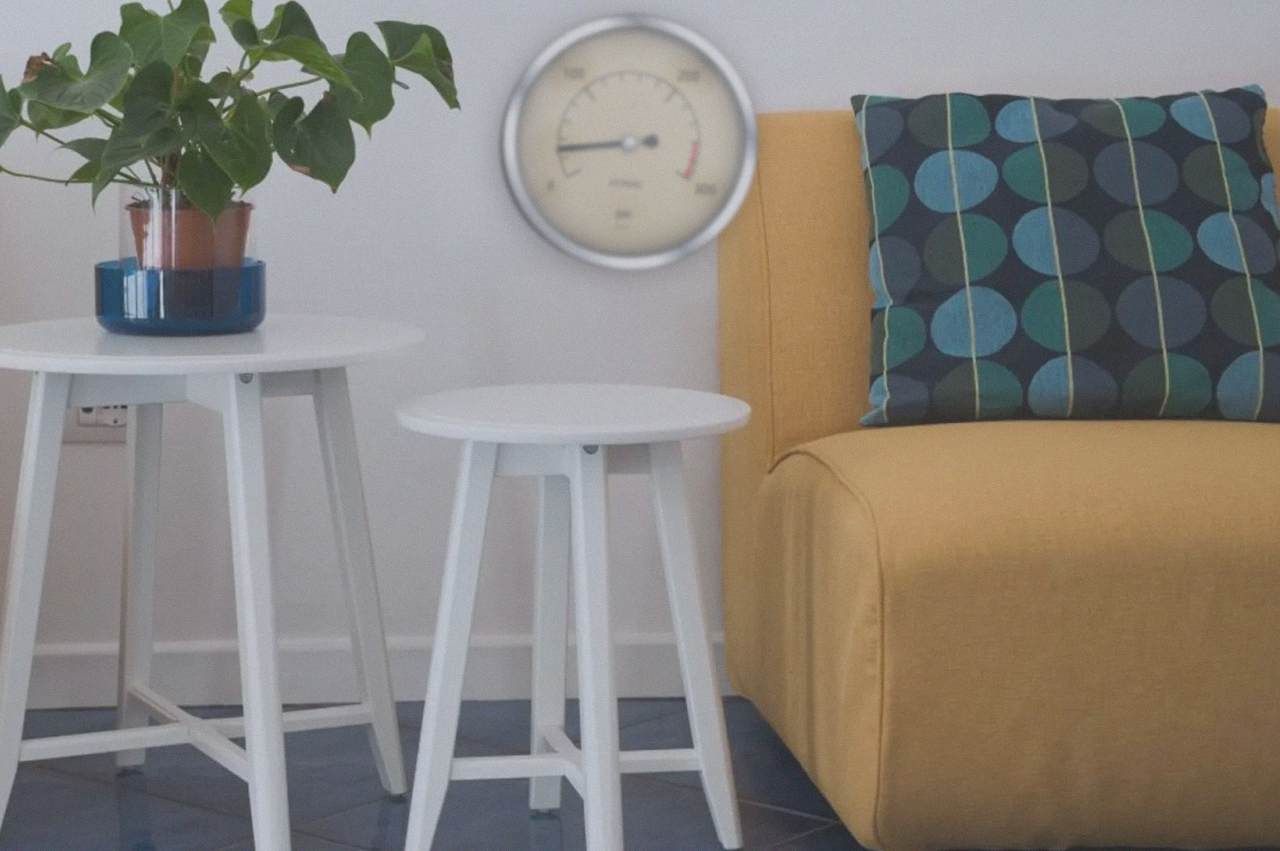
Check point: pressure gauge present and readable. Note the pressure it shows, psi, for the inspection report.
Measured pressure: 30 psi
